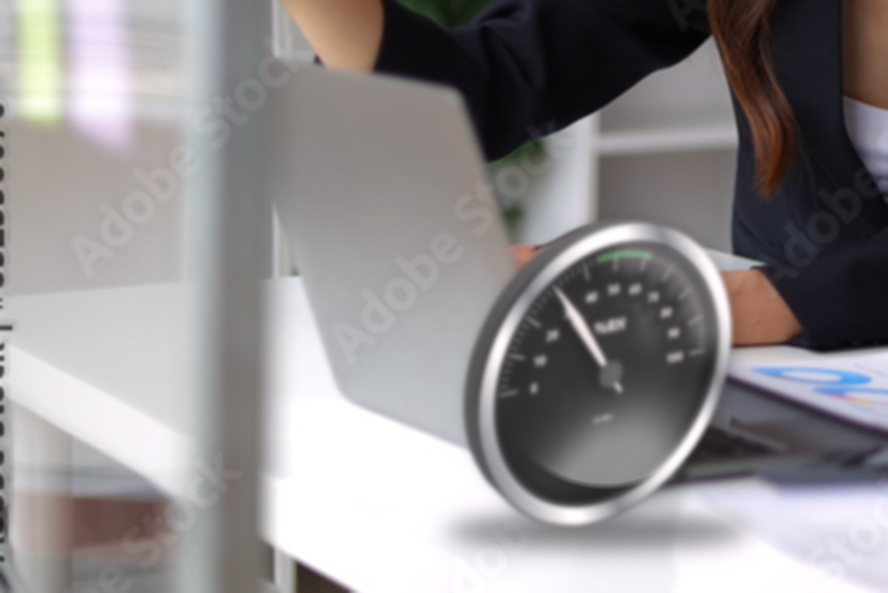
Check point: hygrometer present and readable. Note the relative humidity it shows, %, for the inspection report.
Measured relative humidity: 30 %
